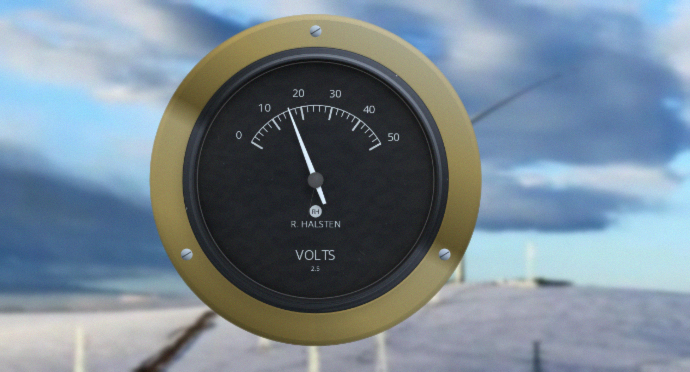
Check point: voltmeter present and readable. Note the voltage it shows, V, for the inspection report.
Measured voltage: 16 V
